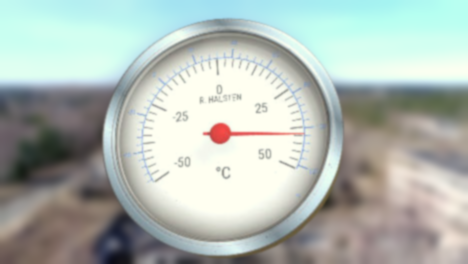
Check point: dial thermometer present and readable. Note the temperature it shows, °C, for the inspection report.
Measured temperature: 40 °C
